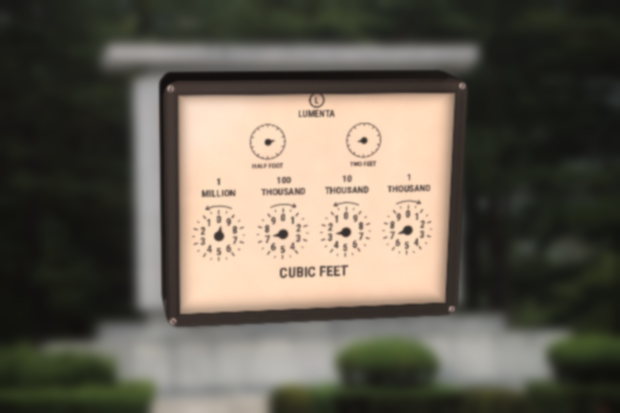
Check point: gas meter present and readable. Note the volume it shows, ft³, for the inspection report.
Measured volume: 972700 ft³
